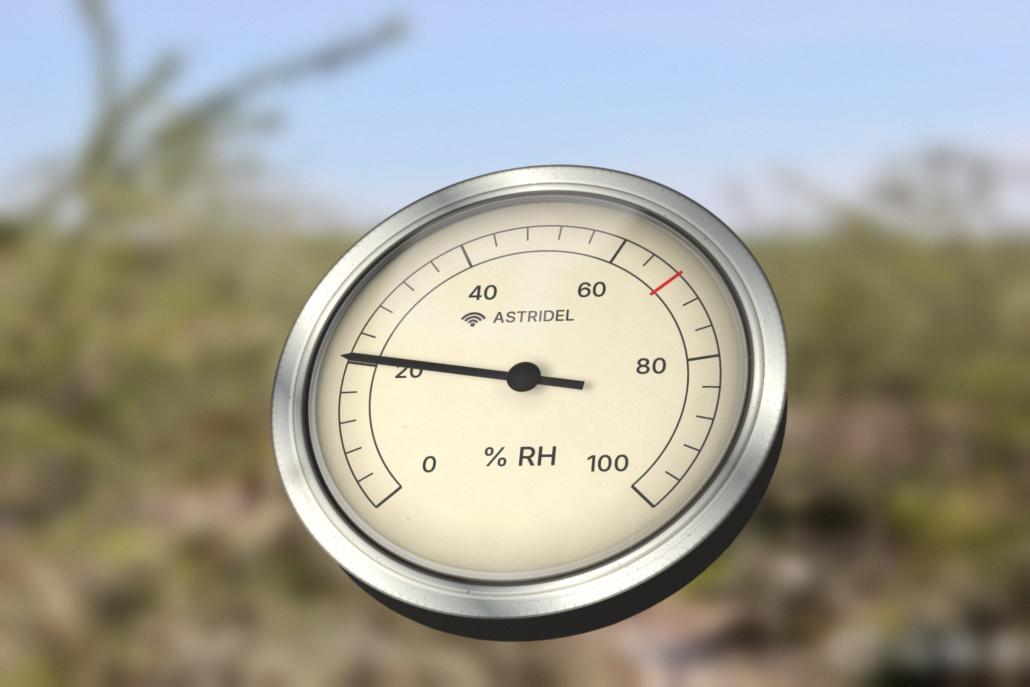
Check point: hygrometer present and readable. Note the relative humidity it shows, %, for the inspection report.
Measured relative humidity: 20 %
